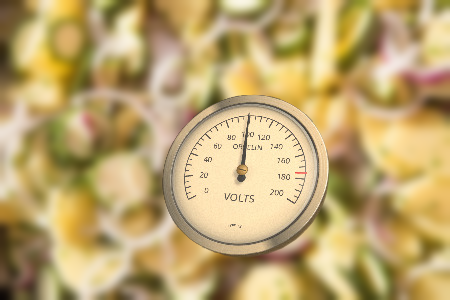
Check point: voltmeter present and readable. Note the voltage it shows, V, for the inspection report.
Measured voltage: 100 V
